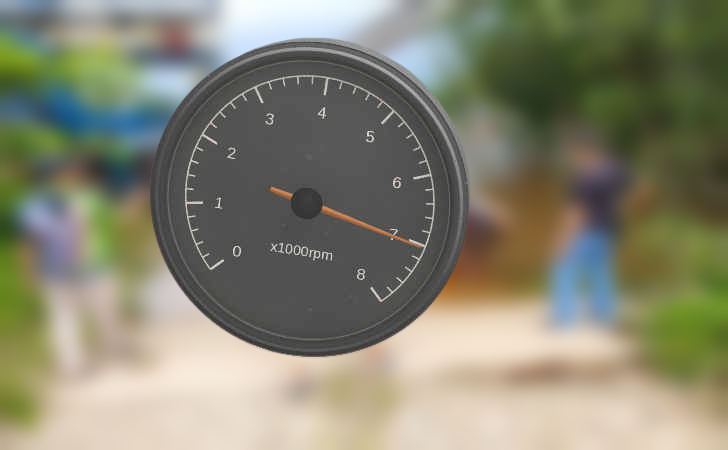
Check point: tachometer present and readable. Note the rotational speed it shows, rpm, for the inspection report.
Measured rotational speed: 7000 rpm
